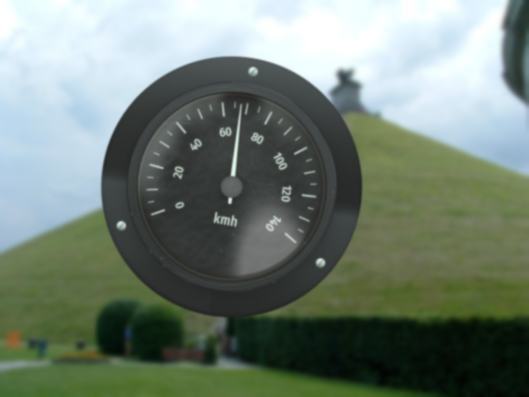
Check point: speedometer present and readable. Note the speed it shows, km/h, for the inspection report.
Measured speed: 67.5 km/h
